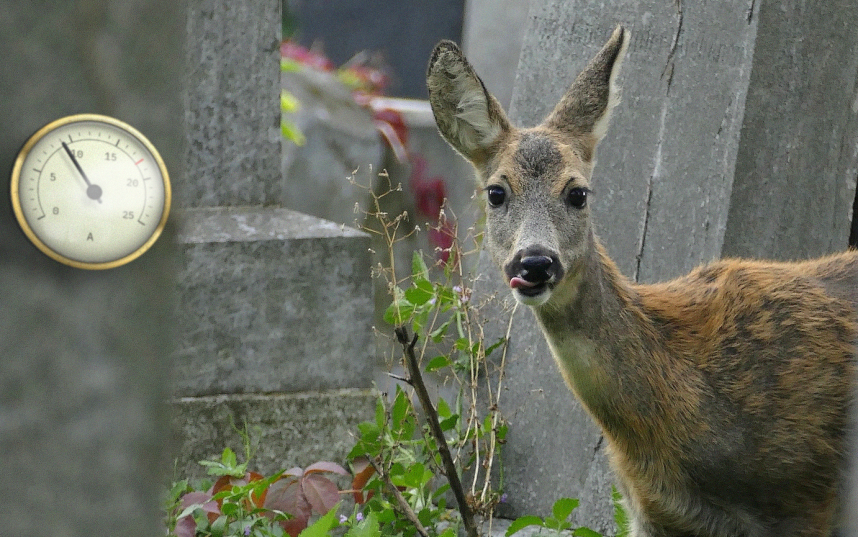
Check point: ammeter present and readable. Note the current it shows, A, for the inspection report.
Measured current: 9 A
